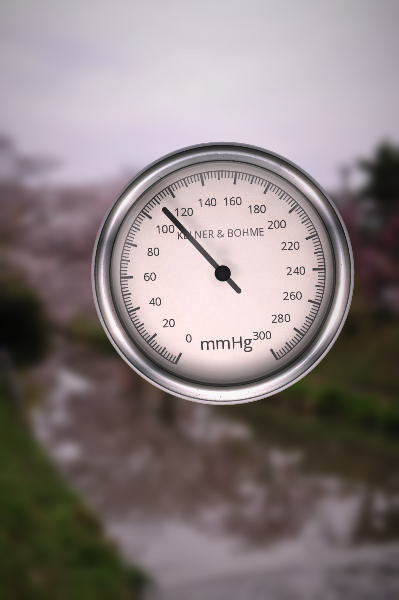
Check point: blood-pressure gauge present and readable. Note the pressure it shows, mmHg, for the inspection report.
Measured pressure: 110 mmHg
